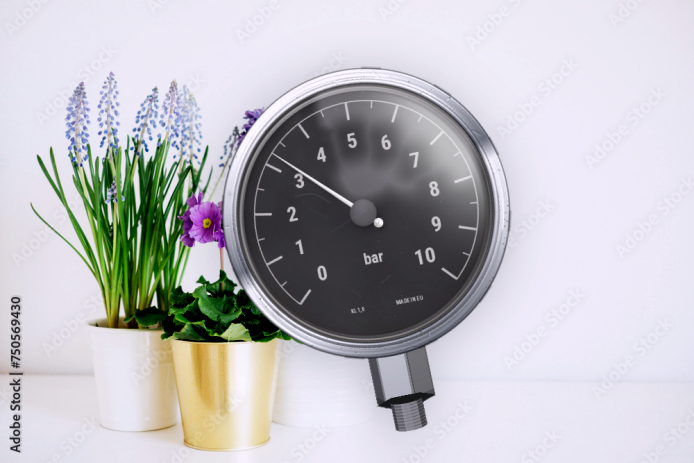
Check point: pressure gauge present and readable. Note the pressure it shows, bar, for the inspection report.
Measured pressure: 3.25 bar
